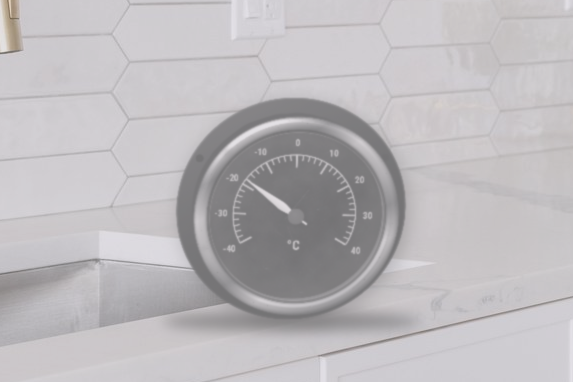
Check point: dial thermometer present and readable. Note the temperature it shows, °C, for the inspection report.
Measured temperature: -18 °C
